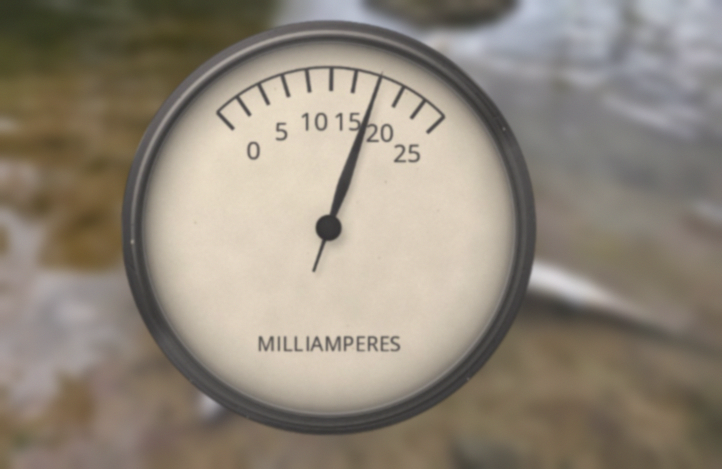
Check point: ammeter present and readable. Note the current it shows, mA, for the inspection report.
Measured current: 17.5 mA
